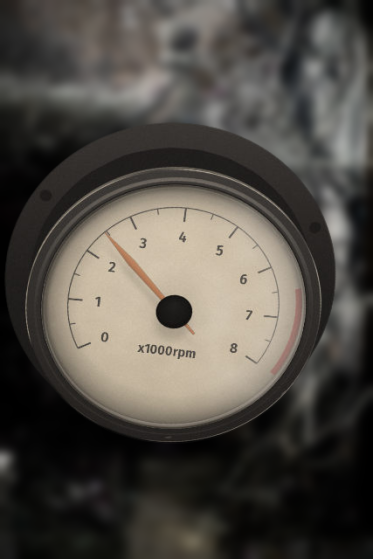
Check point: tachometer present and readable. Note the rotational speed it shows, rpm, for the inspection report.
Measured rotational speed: 2500 rpm
